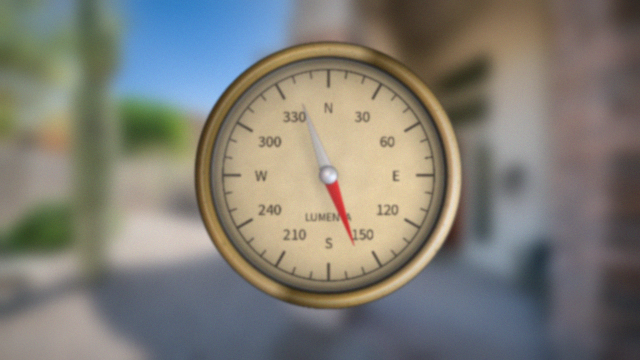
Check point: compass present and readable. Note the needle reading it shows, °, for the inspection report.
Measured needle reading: 160 °
